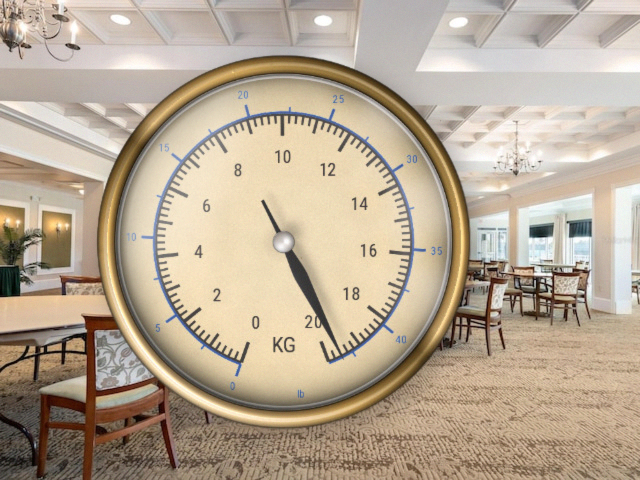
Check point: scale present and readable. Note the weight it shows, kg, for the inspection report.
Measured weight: 19.6 kg
